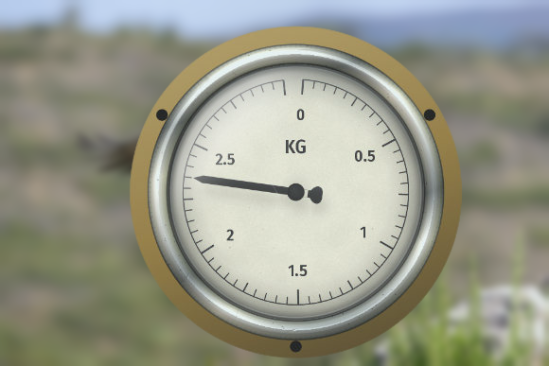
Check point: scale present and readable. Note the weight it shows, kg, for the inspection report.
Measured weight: 2.35 kg
